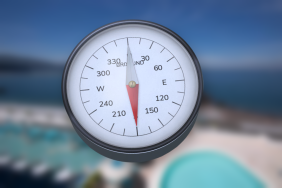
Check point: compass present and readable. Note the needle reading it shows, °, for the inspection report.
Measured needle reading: 180 °
